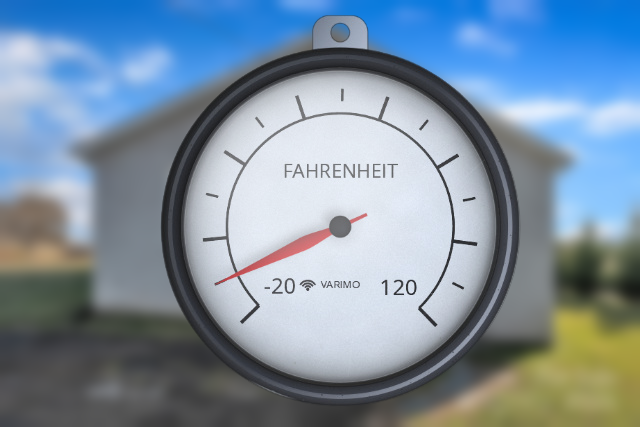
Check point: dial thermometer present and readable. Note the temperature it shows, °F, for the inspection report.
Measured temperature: -10 °F
